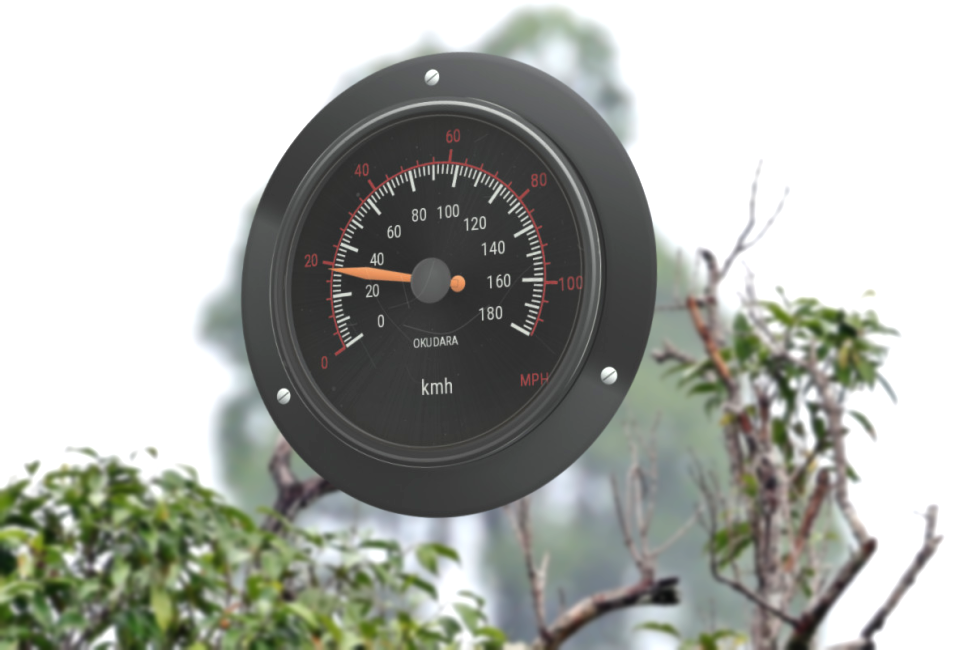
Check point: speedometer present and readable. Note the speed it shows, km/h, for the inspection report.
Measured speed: 30 km/h
